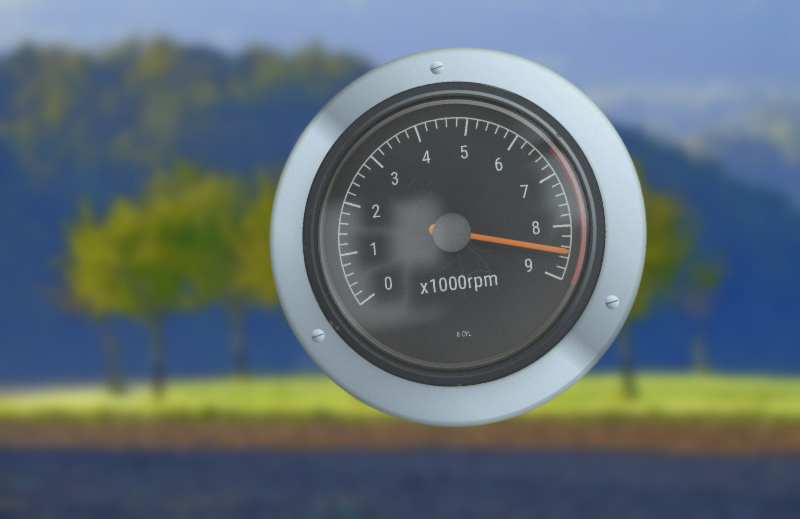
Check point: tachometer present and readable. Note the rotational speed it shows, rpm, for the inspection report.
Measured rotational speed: 8500 rpm
